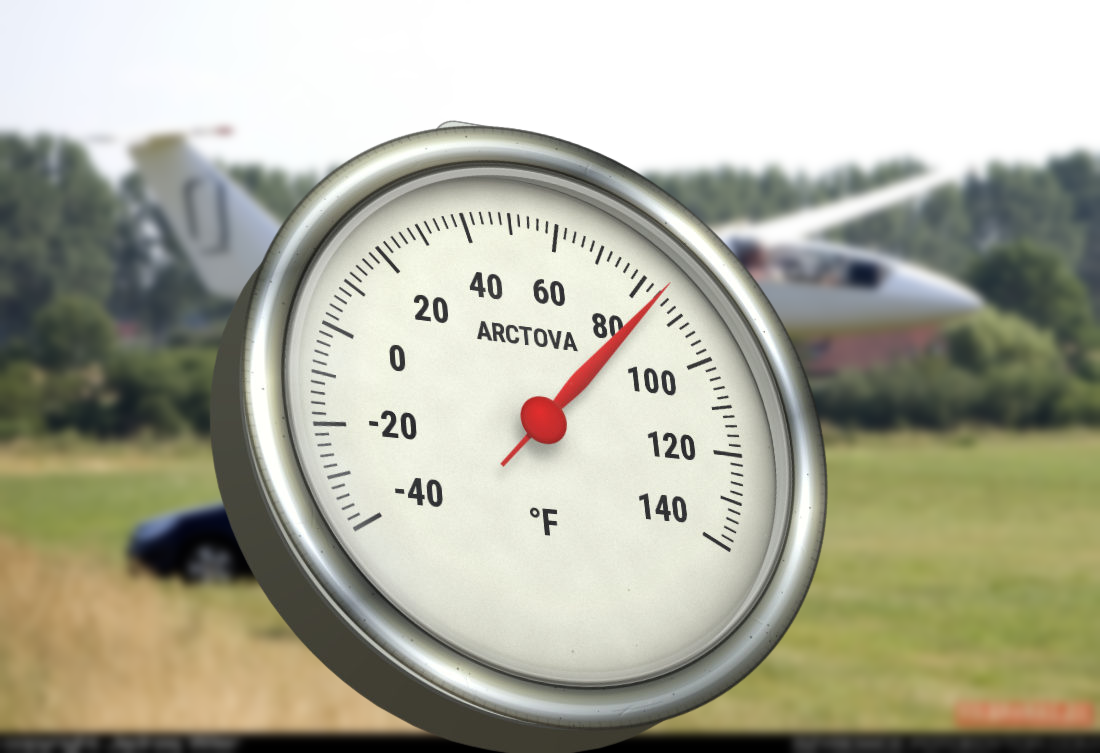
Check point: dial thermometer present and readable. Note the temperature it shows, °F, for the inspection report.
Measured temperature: 84 °F
